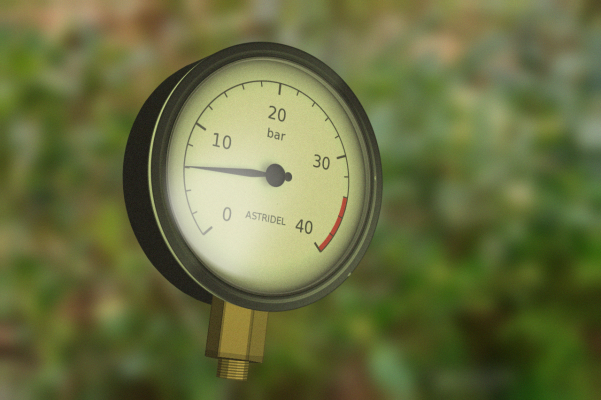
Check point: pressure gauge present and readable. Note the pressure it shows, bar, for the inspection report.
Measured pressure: 6 bar
